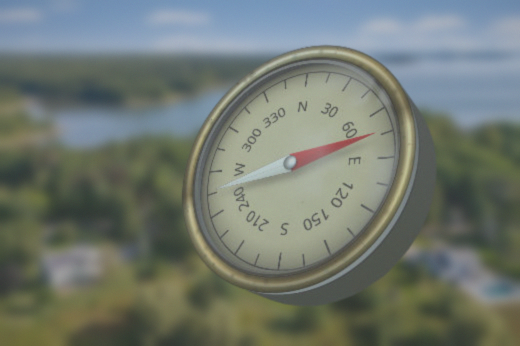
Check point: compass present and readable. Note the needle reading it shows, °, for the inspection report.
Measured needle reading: 75 °
